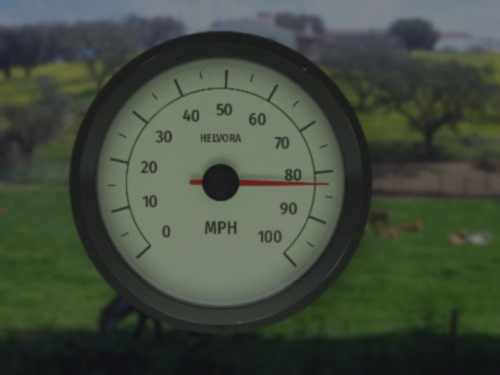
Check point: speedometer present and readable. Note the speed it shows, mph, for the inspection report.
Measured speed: 82.5 mph
